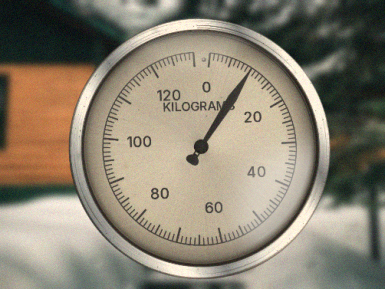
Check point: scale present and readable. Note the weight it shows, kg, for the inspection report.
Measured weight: 10 kg
